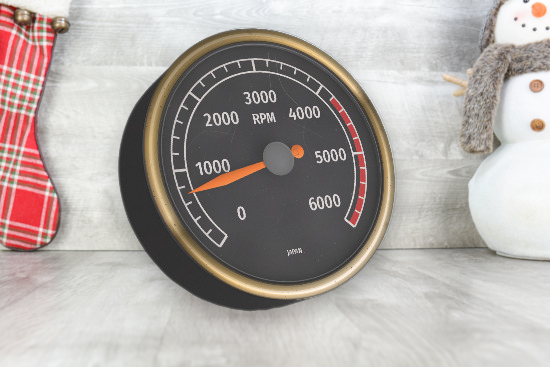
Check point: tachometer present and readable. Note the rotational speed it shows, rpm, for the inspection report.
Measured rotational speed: 700 rpm
